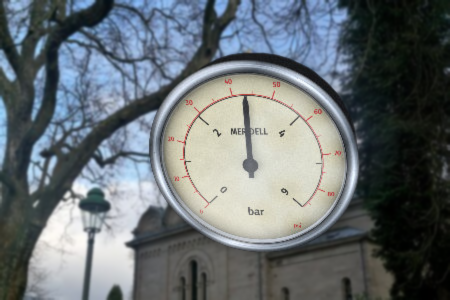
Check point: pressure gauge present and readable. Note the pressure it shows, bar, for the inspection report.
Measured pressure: 3 bar
